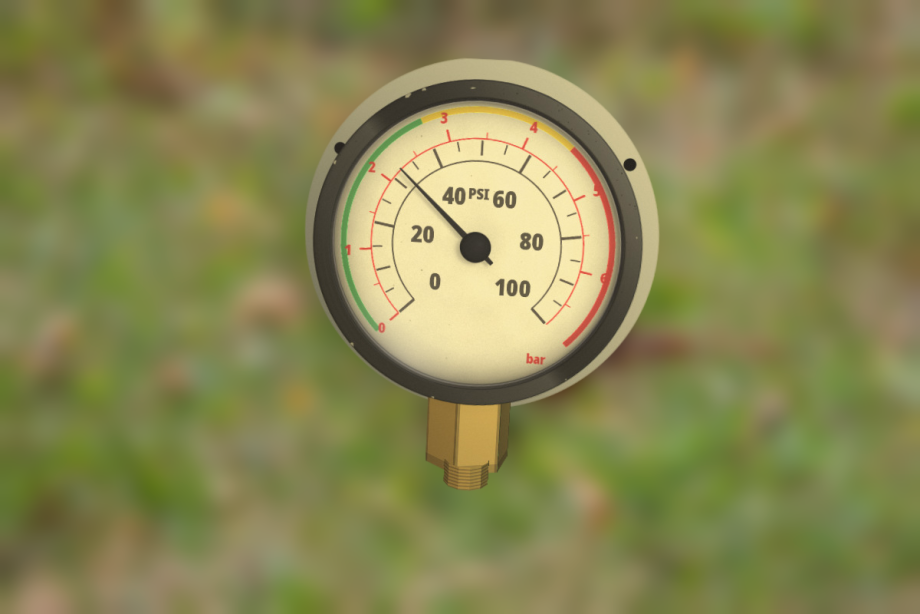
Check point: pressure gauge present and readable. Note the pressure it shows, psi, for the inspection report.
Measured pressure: 32.5 psi
